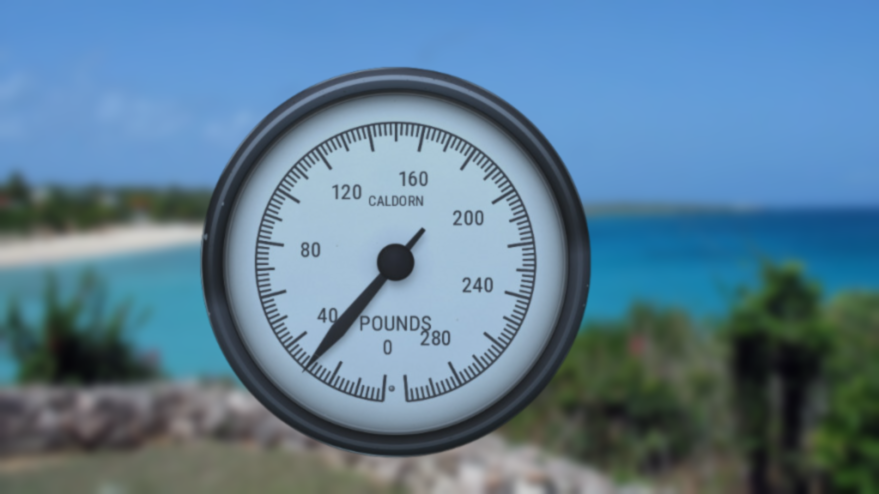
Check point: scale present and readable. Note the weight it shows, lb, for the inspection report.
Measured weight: 30 lb
